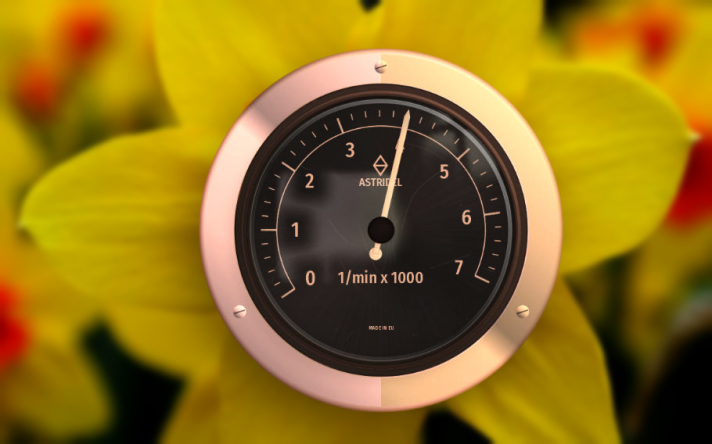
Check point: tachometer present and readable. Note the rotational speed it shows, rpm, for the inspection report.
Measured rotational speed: 4000 rpm
